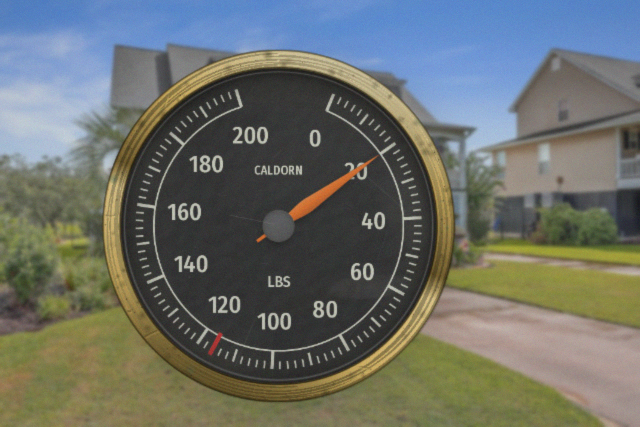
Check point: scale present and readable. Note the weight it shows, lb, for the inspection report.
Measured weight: 20 lb
